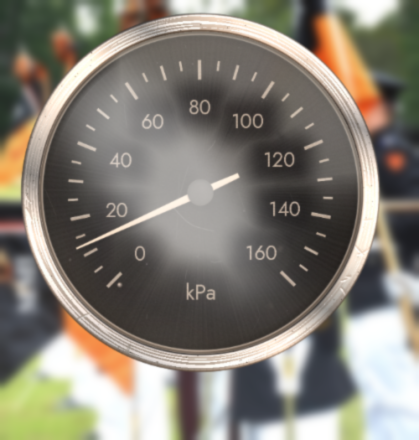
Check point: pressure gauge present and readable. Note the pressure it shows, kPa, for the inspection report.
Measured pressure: 12.5 kPa
